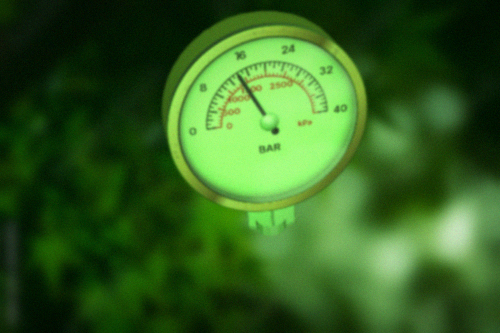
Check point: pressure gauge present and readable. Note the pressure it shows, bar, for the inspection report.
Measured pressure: 14 bar
